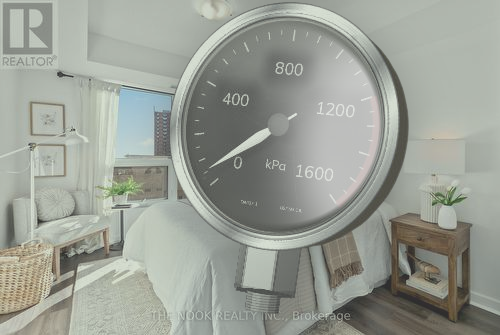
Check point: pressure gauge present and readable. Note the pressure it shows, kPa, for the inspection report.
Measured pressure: 50 kPa
